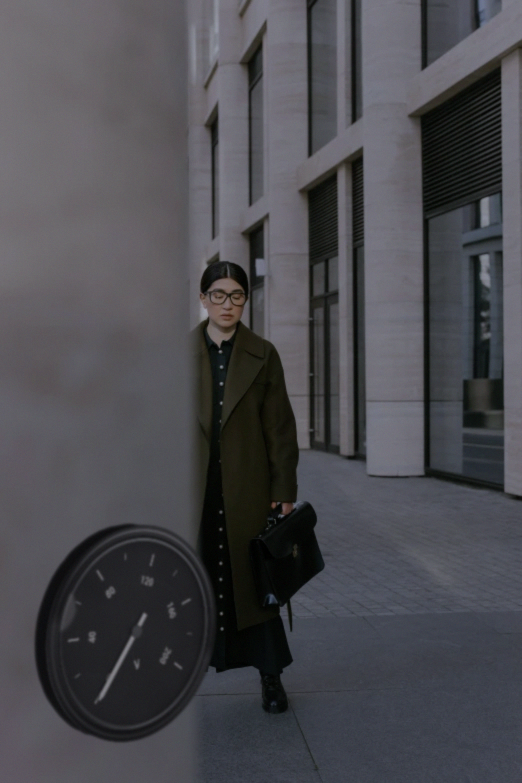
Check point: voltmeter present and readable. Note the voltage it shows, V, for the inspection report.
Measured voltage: 0 V
